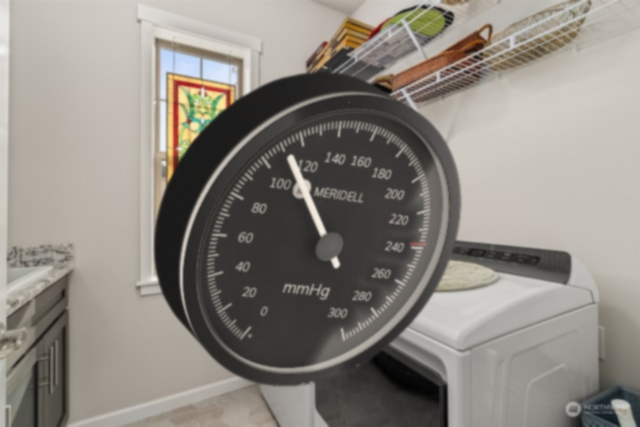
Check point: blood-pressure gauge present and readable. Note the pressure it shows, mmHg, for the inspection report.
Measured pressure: 110 mmHg
